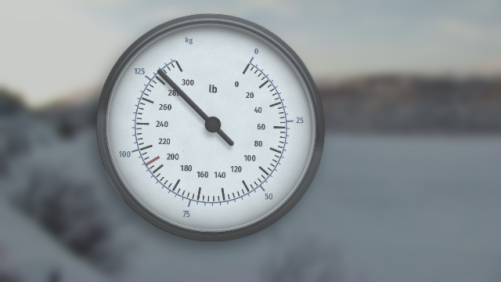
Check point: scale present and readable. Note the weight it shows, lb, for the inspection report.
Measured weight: 284 lb
